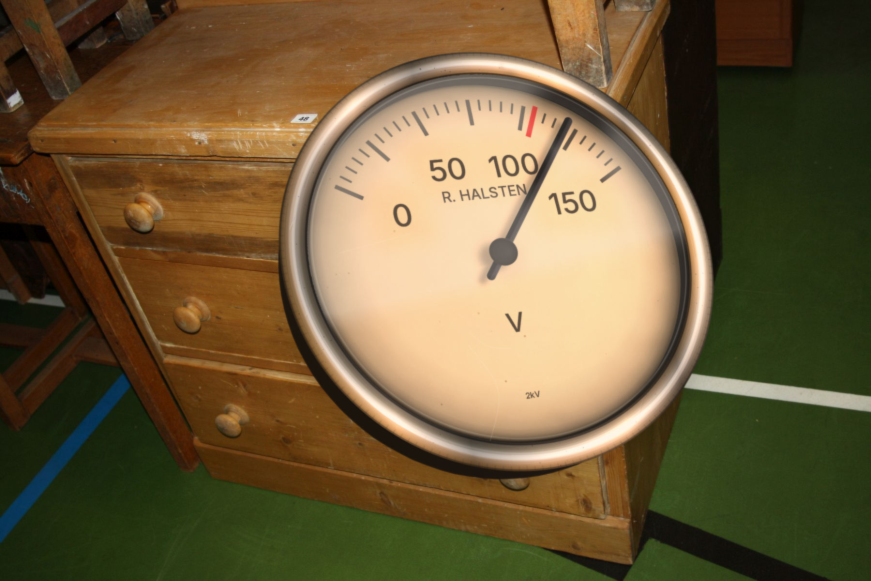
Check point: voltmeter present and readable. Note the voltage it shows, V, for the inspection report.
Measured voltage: 120 V
